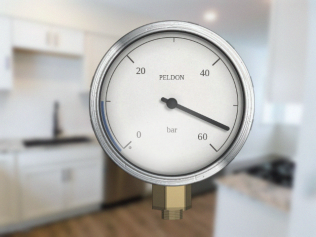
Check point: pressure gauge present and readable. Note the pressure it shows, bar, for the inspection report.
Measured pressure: 55 bar
